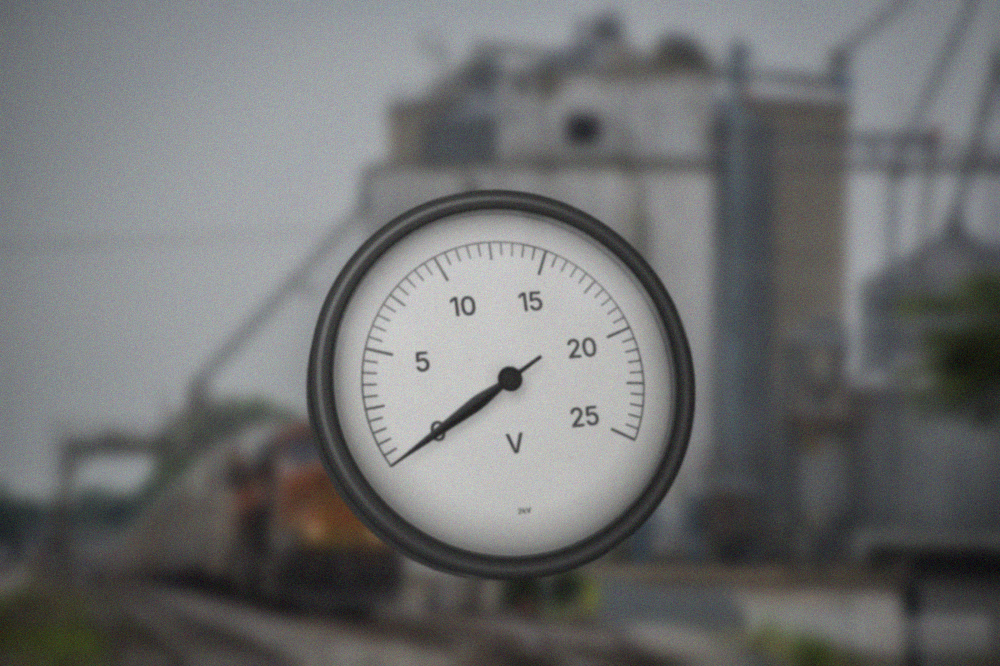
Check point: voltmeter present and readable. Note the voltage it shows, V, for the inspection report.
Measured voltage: 0 V
